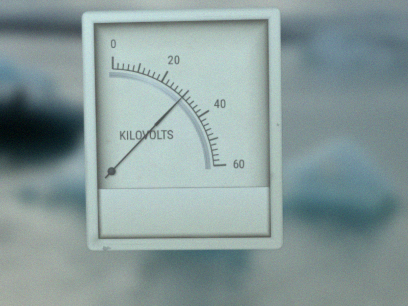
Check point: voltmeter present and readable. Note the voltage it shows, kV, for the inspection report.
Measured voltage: 30 kV
